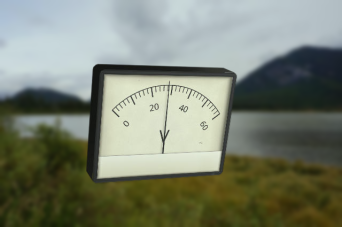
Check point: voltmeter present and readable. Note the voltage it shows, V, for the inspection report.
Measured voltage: 28 V
